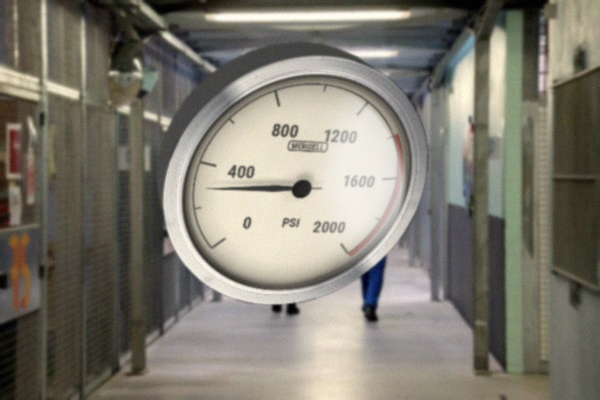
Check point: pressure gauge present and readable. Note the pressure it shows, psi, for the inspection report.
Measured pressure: 300 psi
